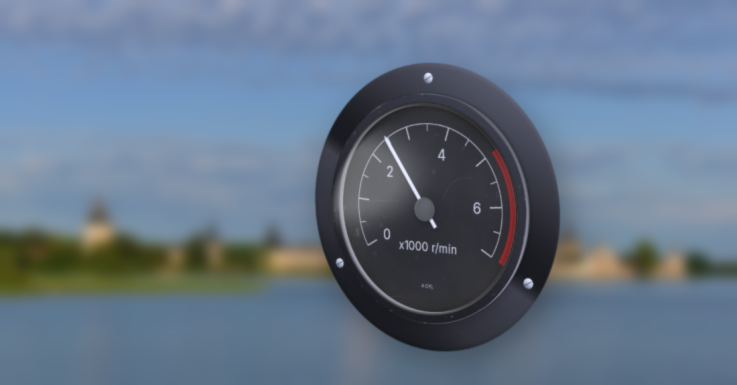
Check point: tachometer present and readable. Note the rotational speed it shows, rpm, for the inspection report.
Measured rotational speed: 2500 rpm
